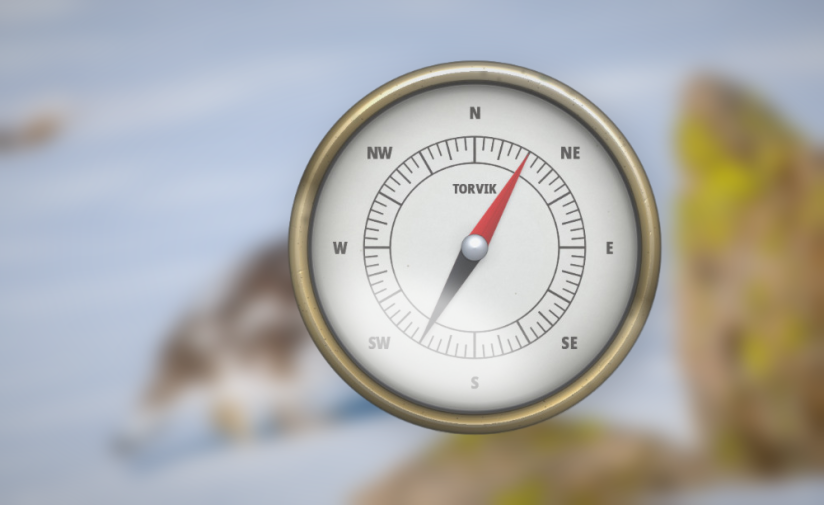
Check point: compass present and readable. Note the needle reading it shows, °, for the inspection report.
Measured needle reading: 30 °
